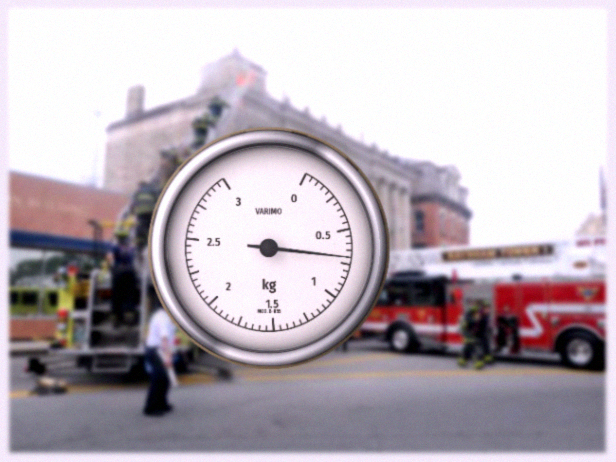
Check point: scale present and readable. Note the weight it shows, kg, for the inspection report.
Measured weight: 0.7 kg
